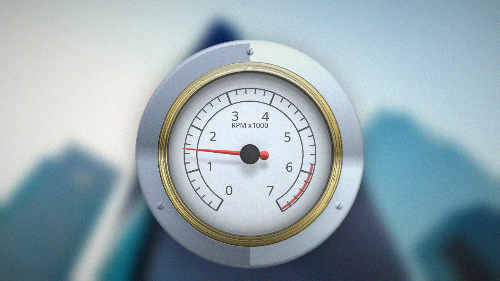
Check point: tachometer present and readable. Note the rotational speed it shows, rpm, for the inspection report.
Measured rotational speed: 1500 rpm
